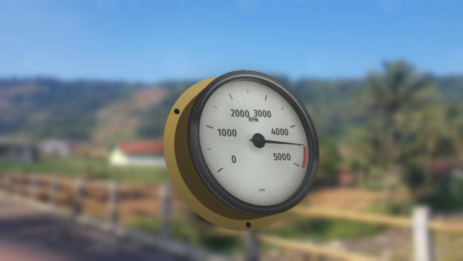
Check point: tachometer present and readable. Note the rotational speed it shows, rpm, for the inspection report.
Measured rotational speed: 4500 rpm
